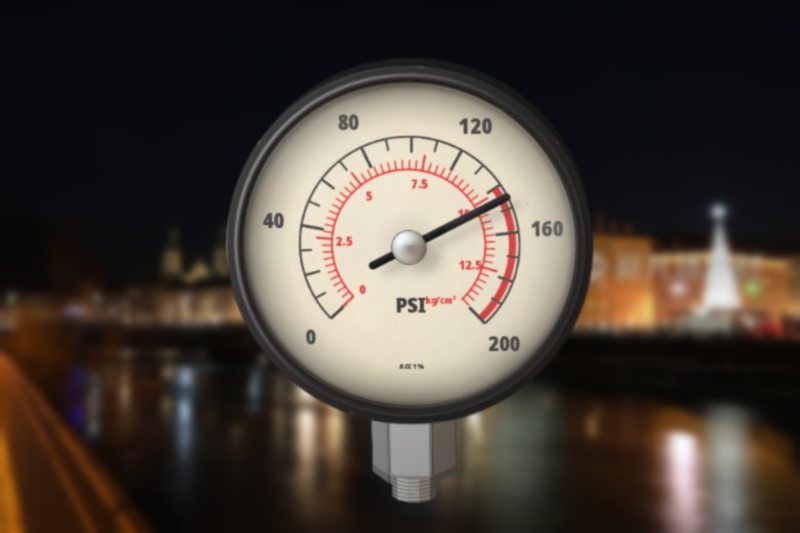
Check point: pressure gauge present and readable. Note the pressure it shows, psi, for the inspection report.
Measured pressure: 145 psi
